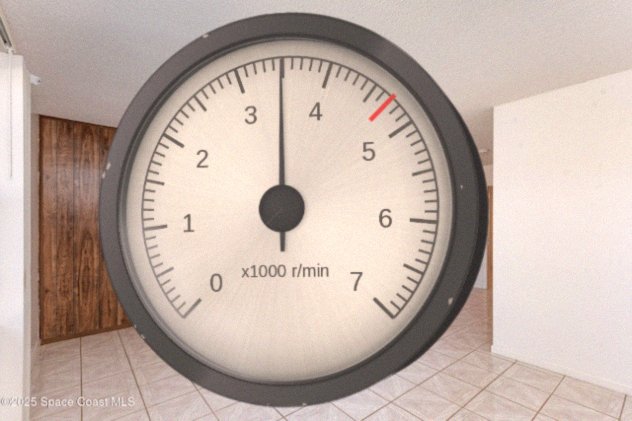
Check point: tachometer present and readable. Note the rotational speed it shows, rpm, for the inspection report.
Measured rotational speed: 3500 rpm
